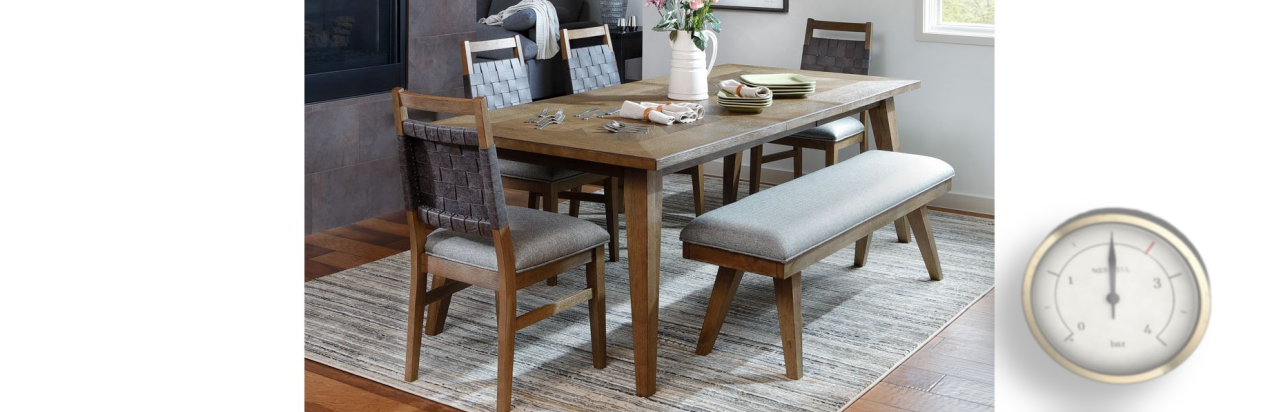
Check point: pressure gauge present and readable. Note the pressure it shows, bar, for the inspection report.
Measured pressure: 2 bar
